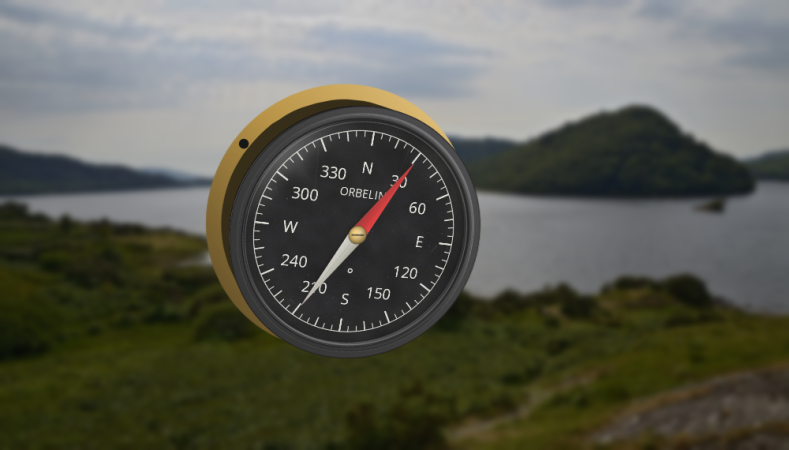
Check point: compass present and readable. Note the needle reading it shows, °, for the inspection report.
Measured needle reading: 30 °
